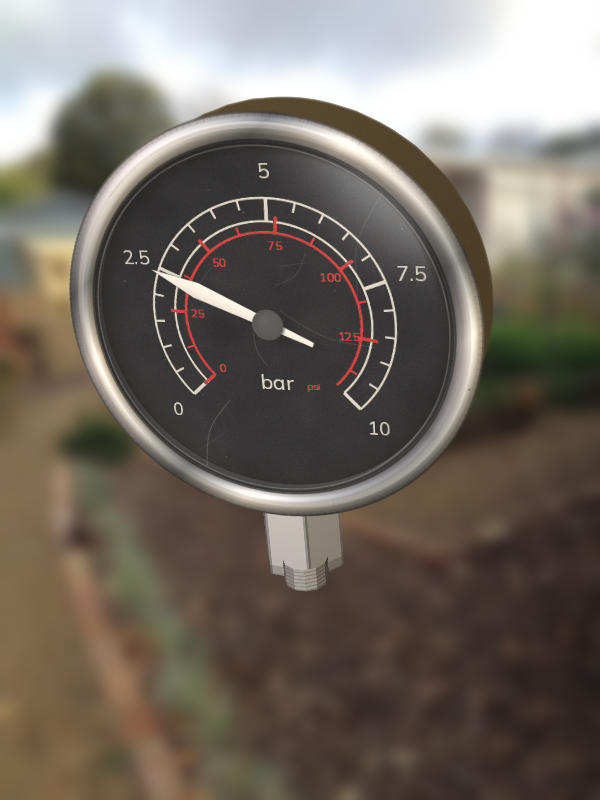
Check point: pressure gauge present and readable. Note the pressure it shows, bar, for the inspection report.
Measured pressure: 2.5 bar
